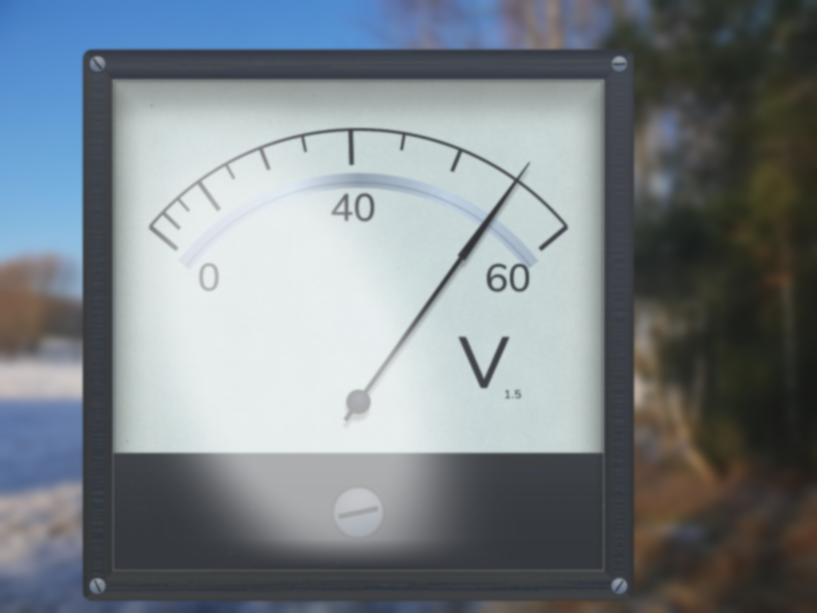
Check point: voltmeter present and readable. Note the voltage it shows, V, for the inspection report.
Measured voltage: 55 V
